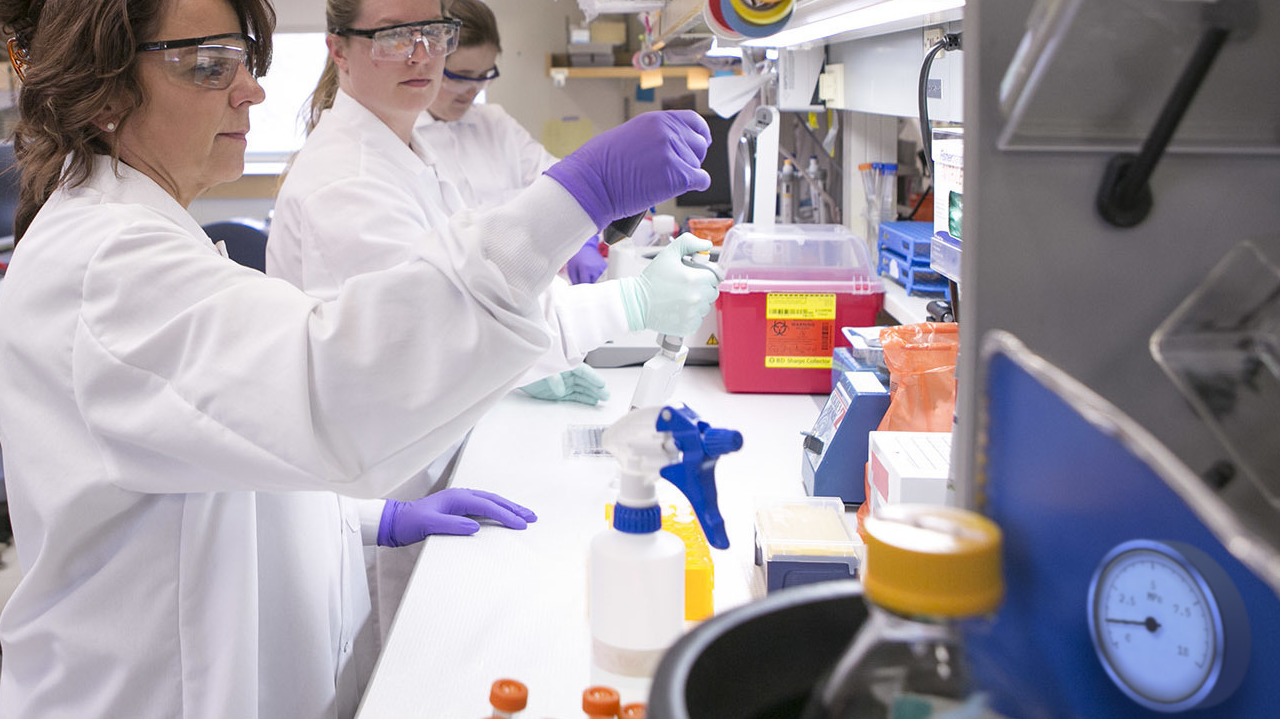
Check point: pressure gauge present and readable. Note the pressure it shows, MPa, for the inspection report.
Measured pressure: 1 MPa
